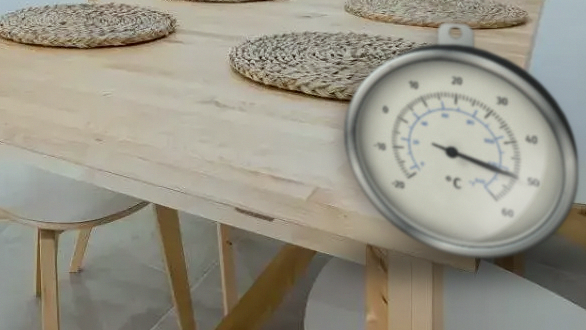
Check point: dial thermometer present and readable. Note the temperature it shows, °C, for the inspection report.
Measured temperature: 50 °C
